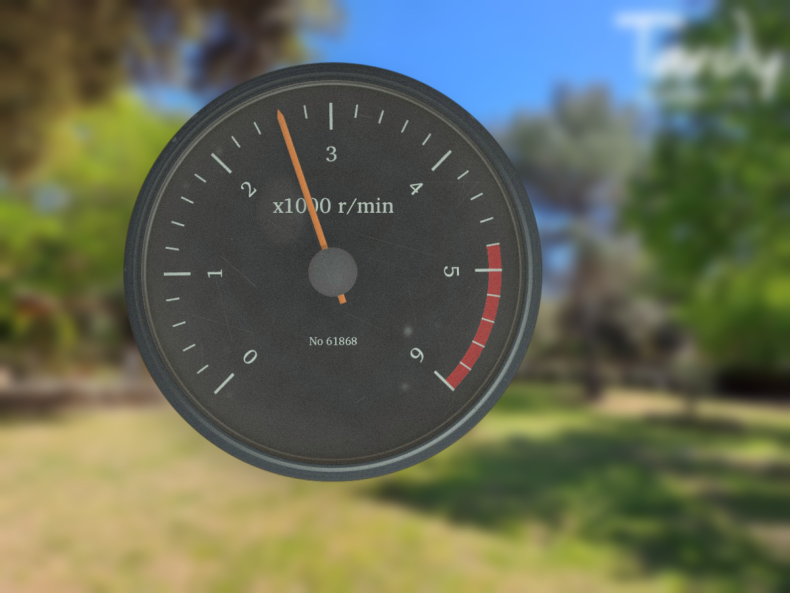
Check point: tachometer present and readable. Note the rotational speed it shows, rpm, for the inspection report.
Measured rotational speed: 2600 rpm
